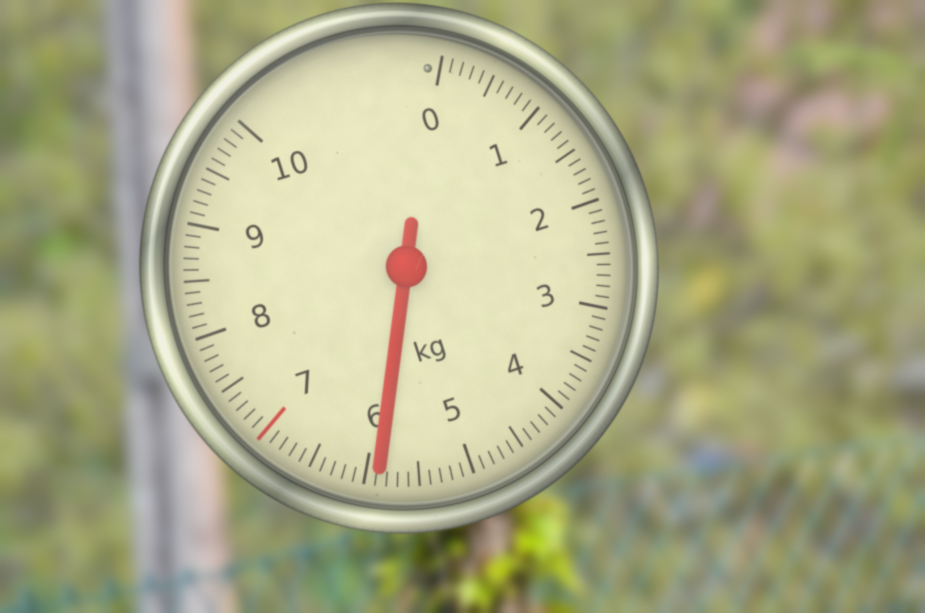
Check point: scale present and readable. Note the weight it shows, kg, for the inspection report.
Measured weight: 5.9 kg
